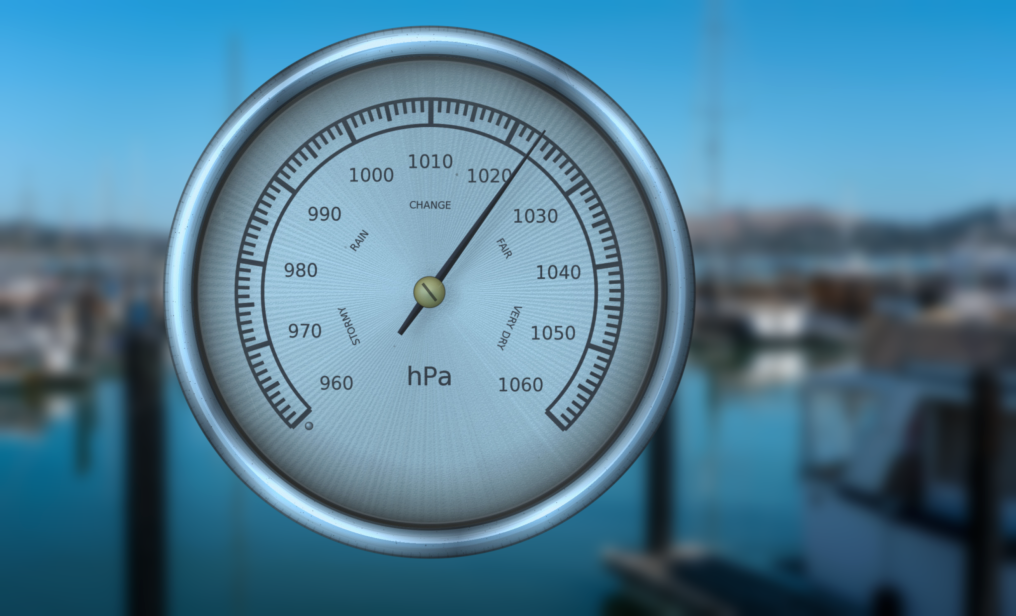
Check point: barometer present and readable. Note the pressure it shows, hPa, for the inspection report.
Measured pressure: 1023 hPa
